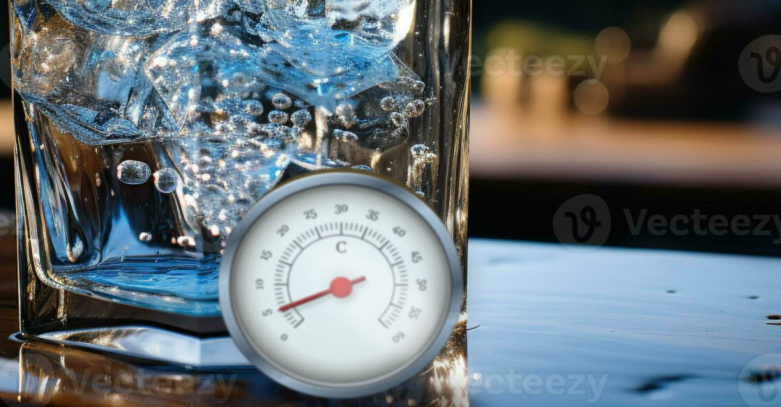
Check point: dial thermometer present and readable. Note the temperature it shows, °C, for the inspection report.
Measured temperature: 5 °C
